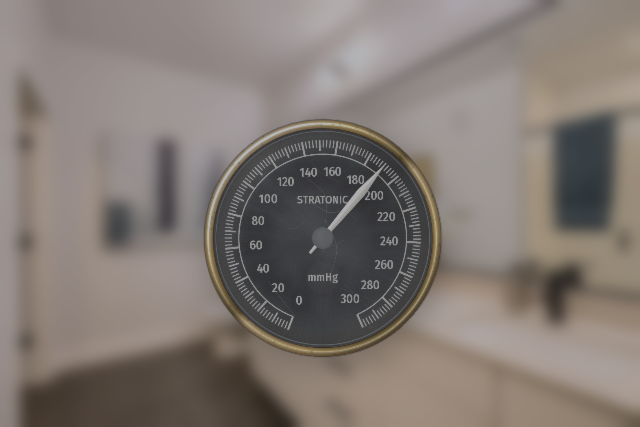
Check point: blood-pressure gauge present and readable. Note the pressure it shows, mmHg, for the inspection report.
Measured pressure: 190 mmHg
